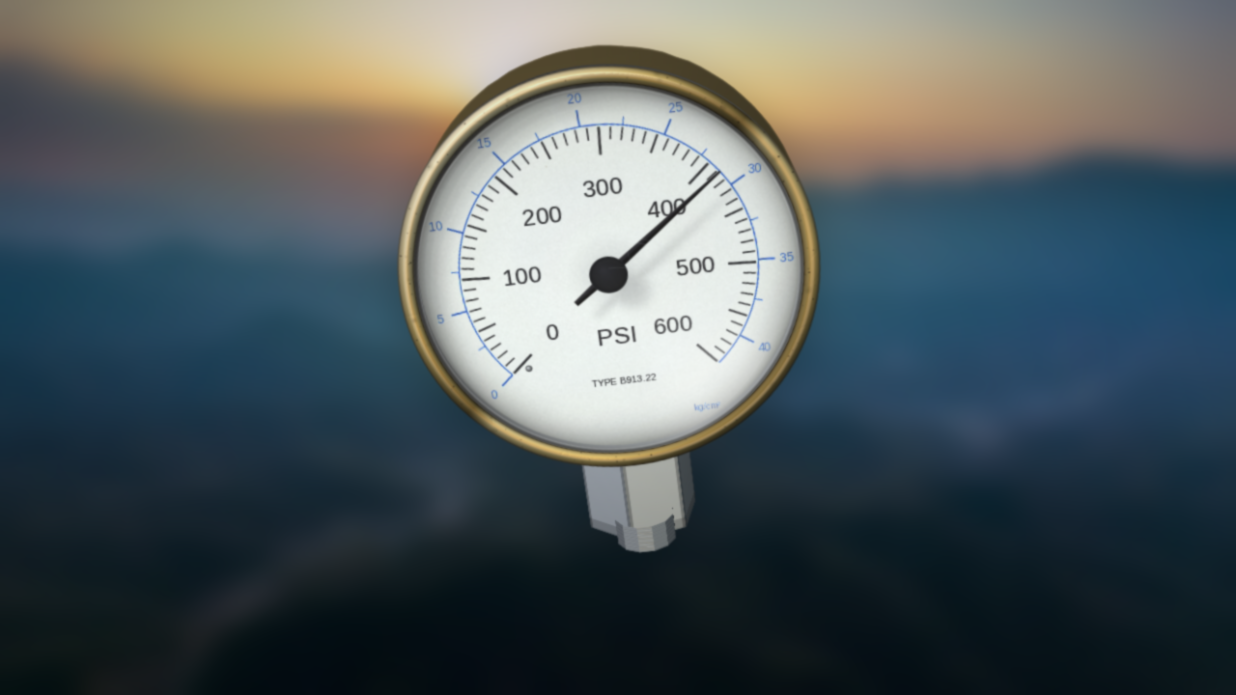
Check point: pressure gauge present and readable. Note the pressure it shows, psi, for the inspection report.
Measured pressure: 410 psi
